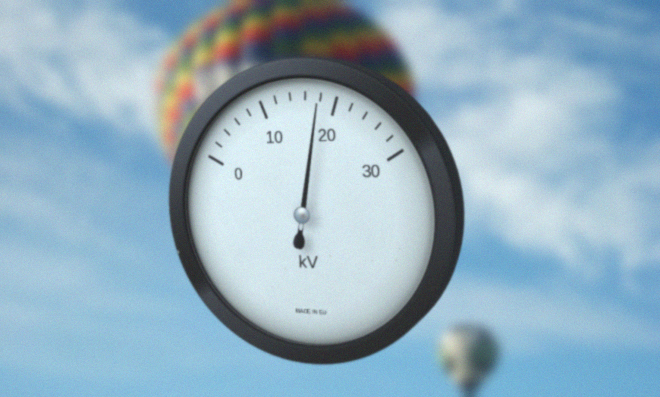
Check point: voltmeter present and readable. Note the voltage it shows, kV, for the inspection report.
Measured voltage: 18 kV
